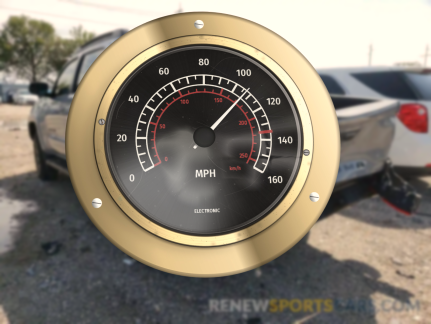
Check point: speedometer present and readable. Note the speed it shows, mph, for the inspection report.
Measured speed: 107.5 mph
